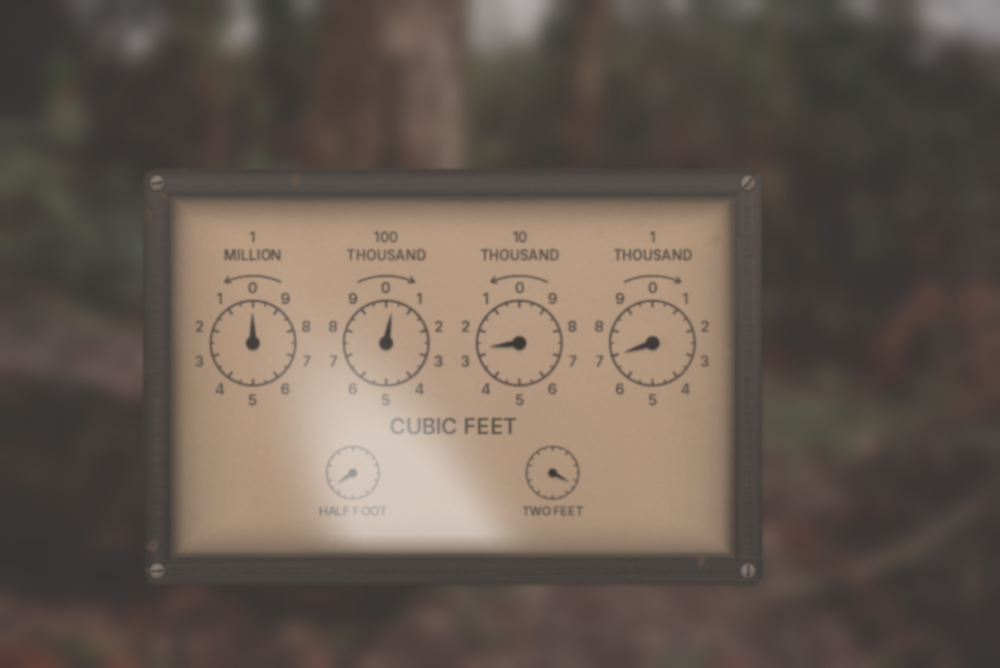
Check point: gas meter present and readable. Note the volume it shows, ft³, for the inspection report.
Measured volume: 2700 ft³
